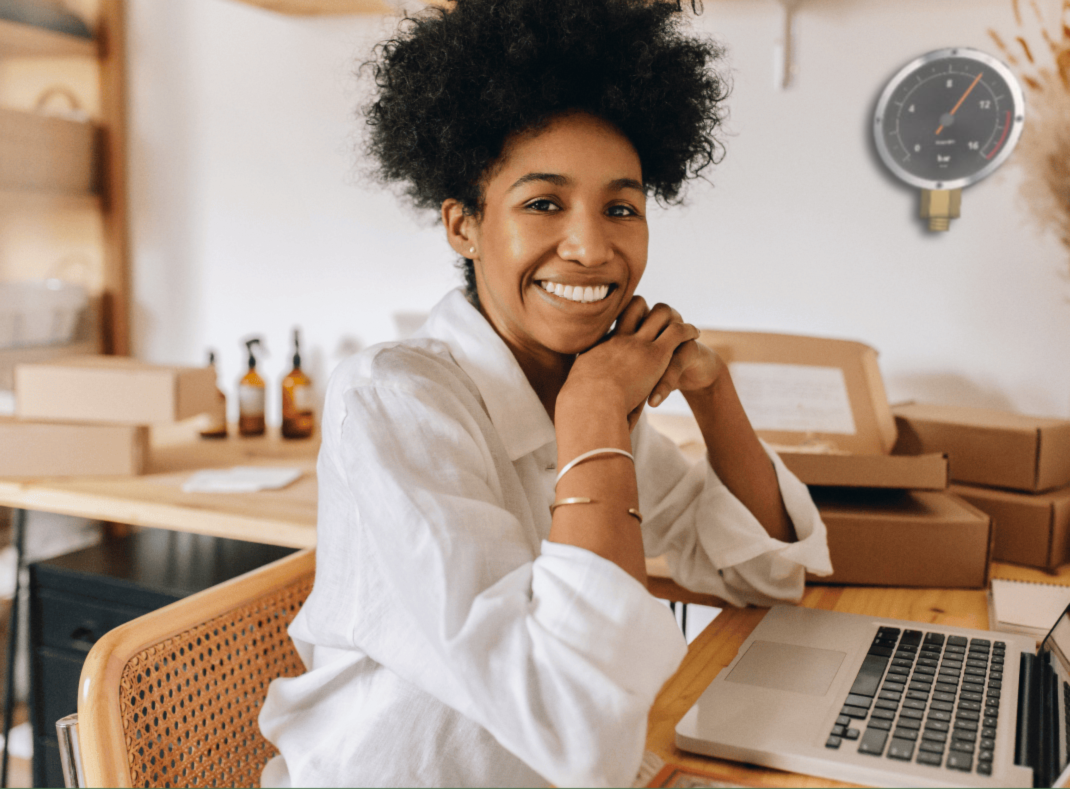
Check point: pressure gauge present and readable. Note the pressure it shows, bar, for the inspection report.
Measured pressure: 10 bar
